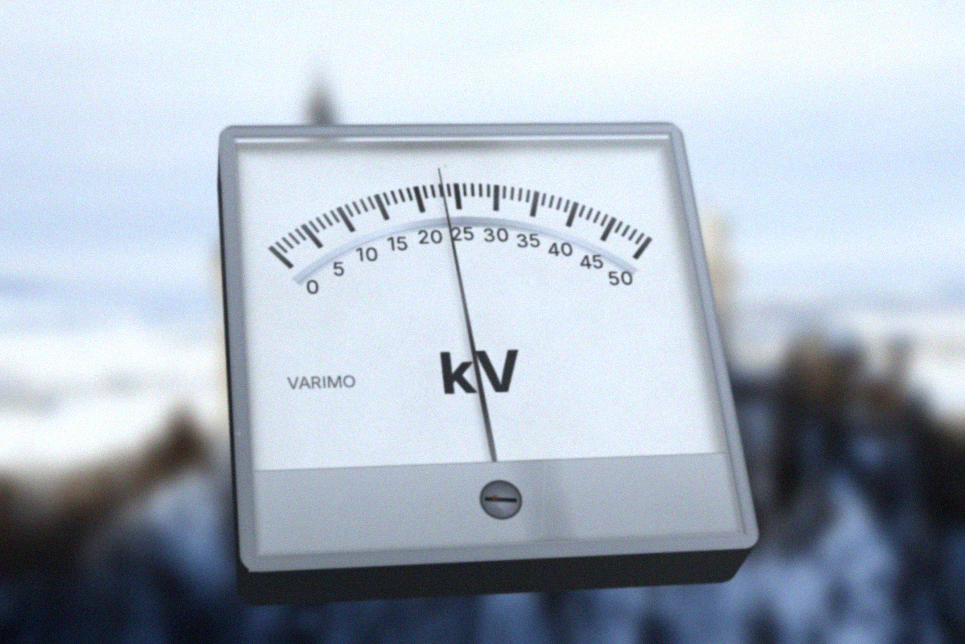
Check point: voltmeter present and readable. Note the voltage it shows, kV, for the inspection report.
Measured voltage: 23 kV
